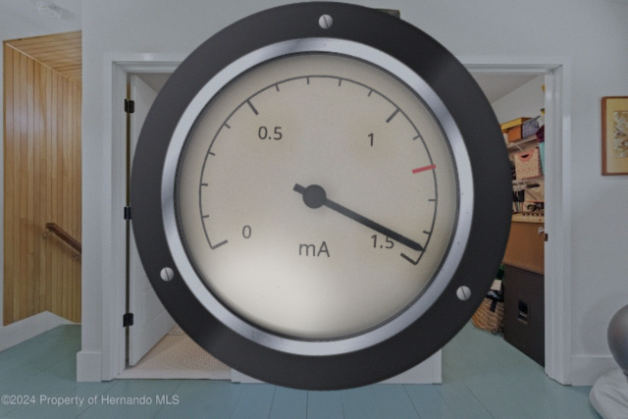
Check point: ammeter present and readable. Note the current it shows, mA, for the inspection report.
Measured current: 1.45 mA
